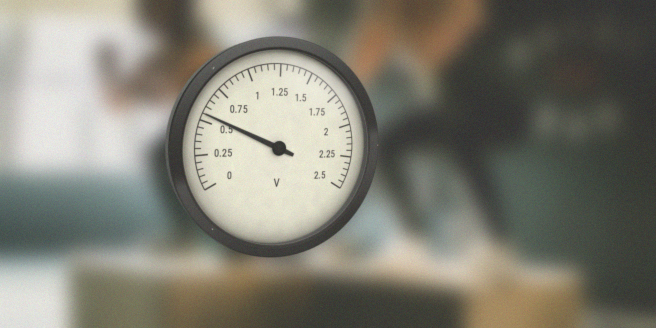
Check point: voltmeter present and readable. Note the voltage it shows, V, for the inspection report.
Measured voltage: 0.55 V
